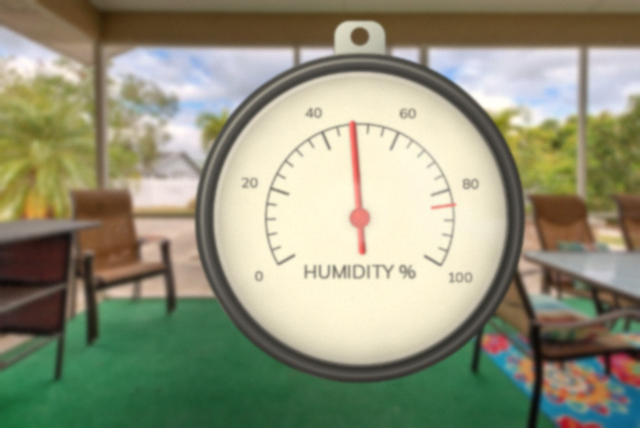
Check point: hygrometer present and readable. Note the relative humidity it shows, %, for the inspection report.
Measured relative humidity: 48 %
